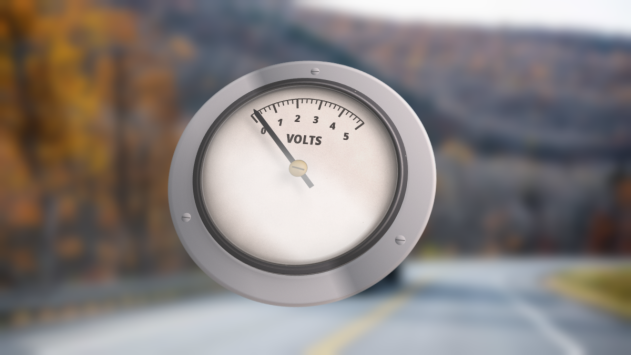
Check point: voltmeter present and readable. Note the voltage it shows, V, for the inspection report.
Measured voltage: 0.2 V
